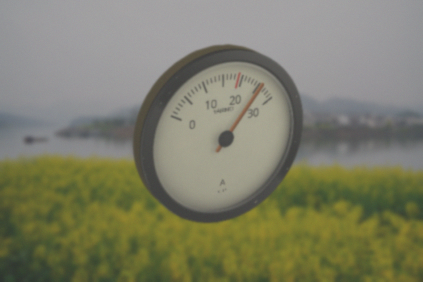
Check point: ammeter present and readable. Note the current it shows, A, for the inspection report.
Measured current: 25 A
